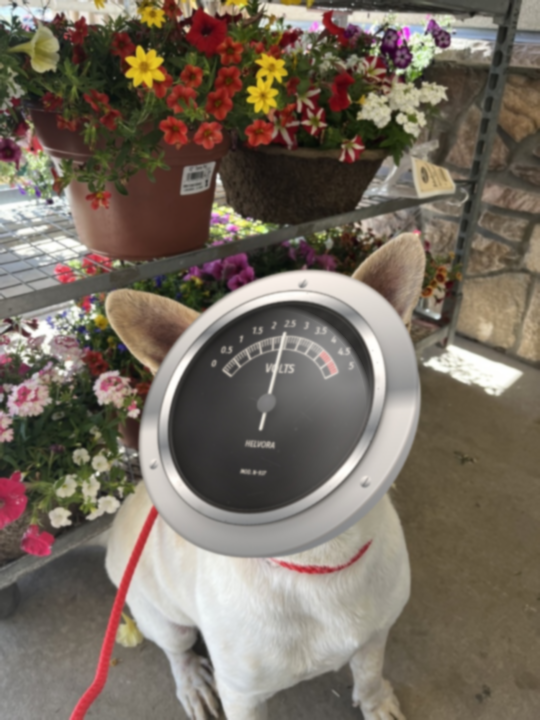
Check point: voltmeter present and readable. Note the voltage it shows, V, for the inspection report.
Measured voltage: 2.5 V
